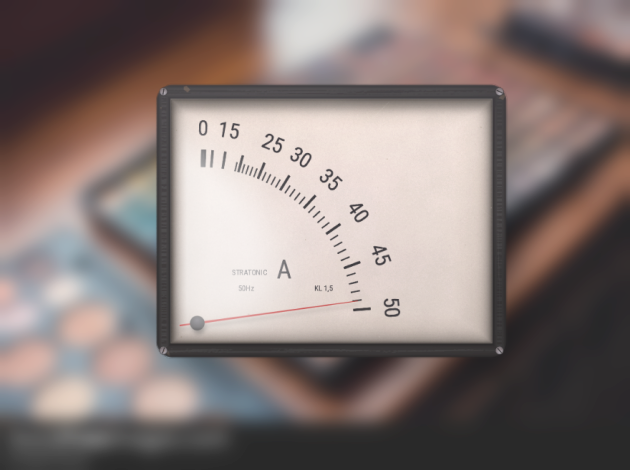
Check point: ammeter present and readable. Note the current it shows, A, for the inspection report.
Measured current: 49 A
